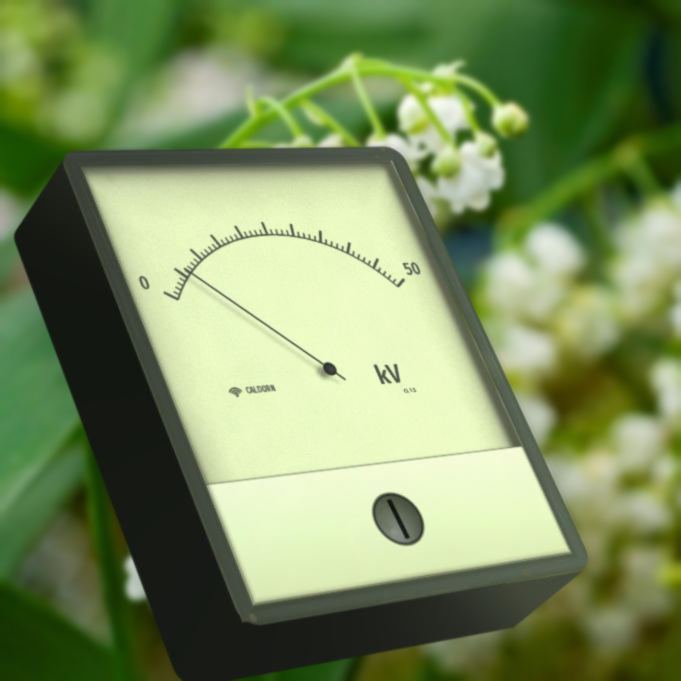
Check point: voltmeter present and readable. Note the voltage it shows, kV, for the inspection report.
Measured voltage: 5 kV
